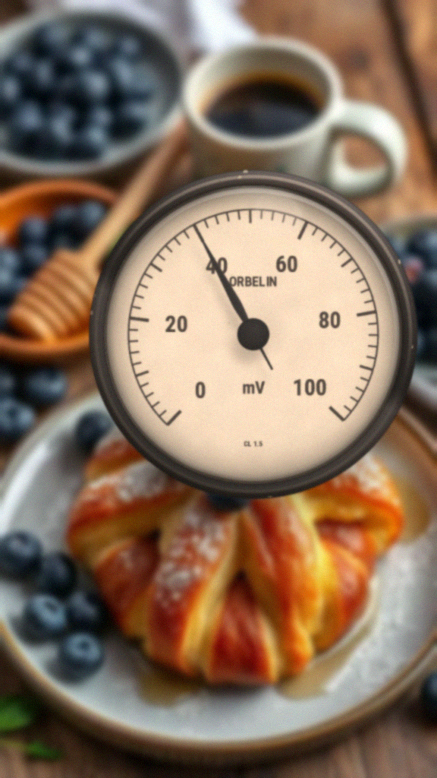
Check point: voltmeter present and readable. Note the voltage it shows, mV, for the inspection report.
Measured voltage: 40 mV
